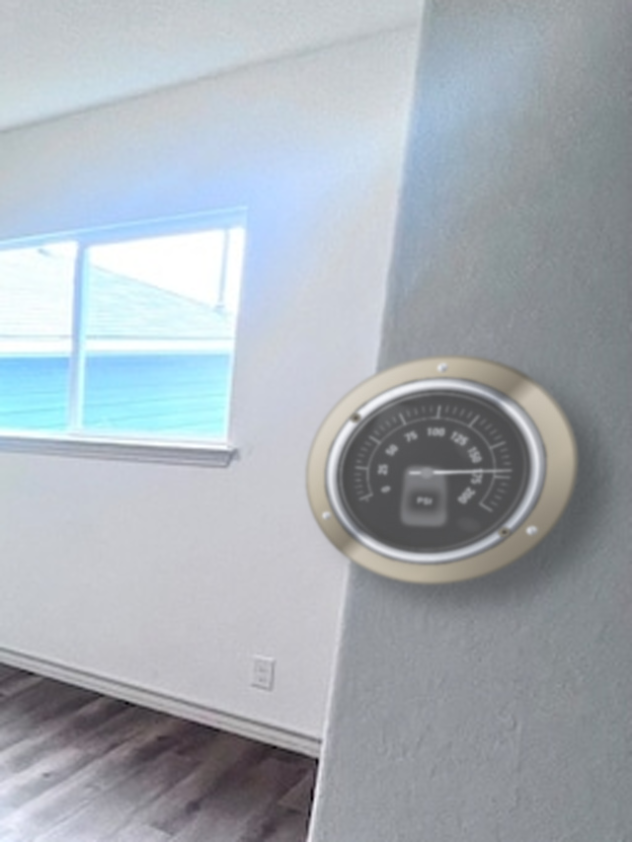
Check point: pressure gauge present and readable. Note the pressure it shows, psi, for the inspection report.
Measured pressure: 170 psi
